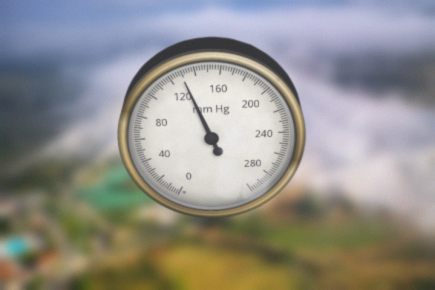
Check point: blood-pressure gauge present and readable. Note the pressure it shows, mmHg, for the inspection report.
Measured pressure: 130 mmHg
